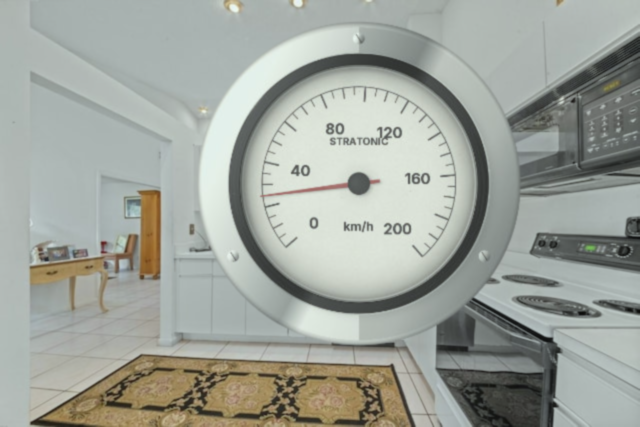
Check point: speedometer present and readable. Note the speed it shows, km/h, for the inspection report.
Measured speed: 25 km/h
